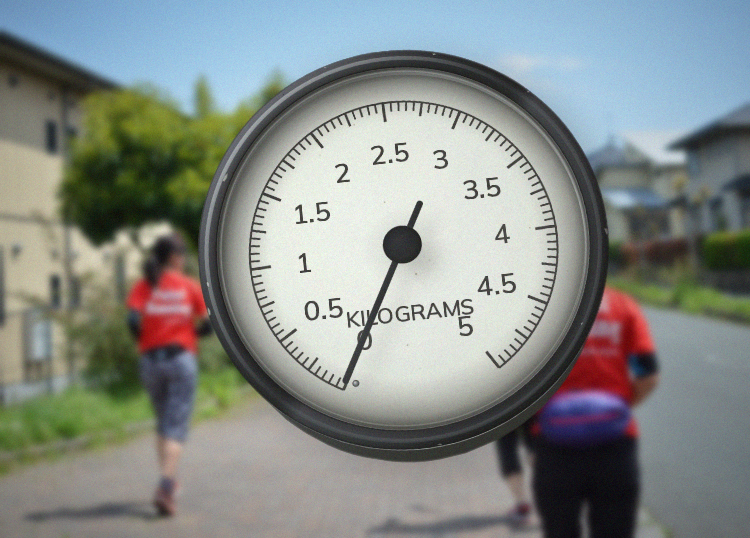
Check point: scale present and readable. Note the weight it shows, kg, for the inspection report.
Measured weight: 0 kg
